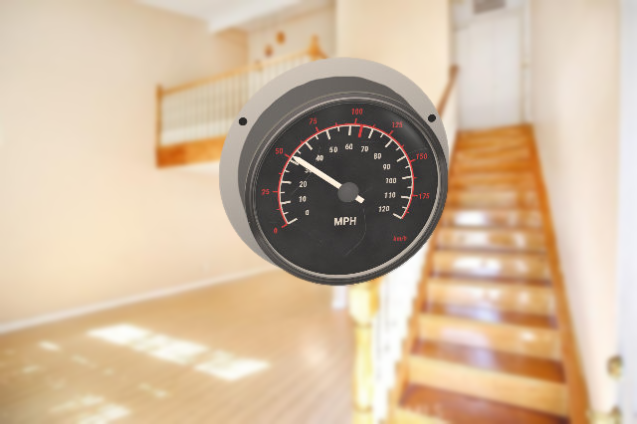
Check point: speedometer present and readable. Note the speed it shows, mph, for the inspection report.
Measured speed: 32.5 mph
